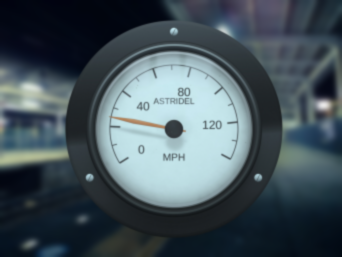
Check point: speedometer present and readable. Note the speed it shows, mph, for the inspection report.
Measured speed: 25 mph
